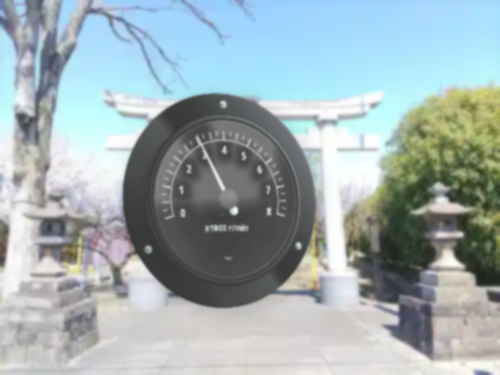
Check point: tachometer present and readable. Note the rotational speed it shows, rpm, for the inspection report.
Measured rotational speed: 3000 rpm
